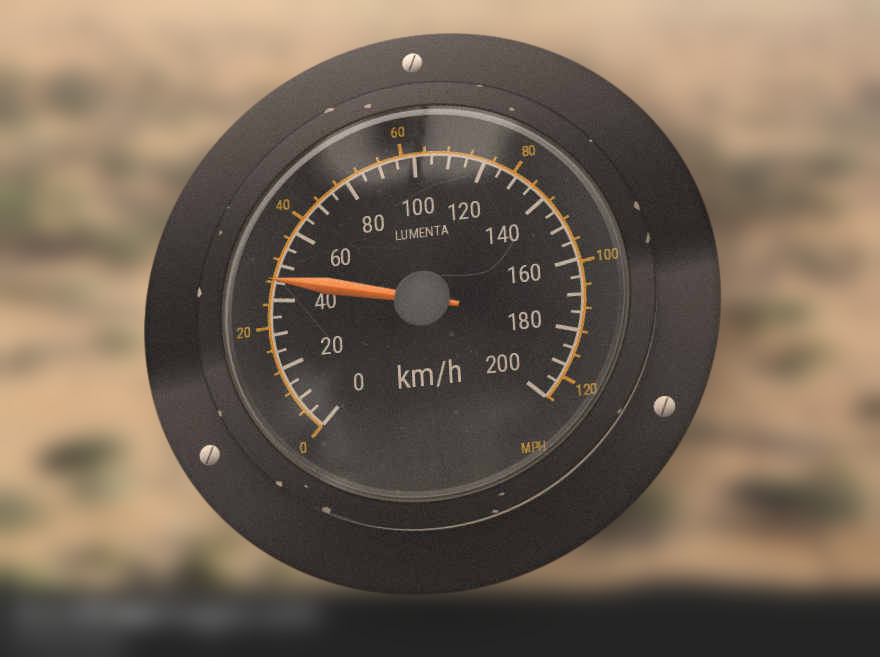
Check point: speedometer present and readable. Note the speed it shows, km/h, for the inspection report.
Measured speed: 45 km/h
